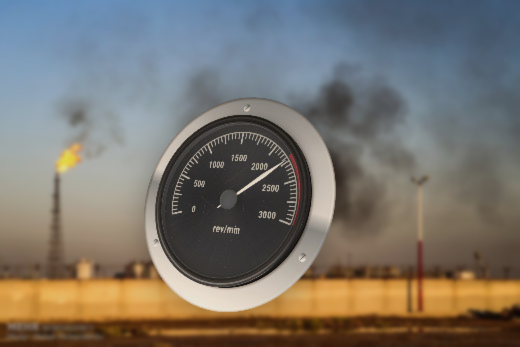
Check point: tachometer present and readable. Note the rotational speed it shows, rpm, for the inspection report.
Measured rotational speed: 2250 rpm
